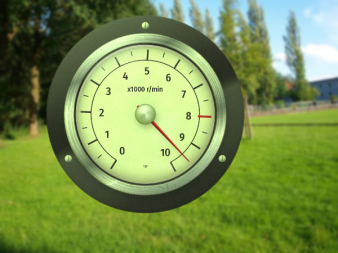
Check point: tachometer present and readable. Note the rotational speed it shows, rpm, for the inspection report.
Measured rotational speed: 9500 rpm
